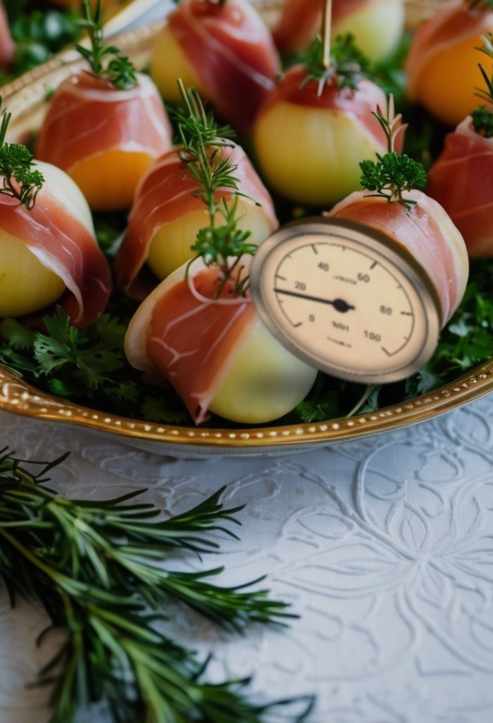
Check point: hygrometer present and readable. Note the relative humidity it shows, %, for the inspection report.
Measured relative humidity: 15 %
